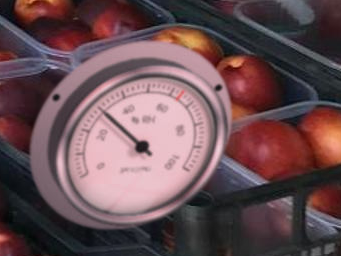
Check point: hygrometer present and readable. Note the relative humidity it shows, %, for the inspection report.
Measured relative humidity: 30 %
